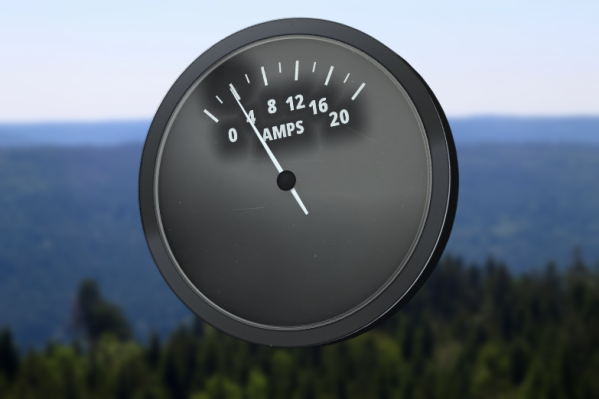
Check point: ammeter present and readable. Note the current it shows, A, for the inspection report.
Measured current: 4 A
